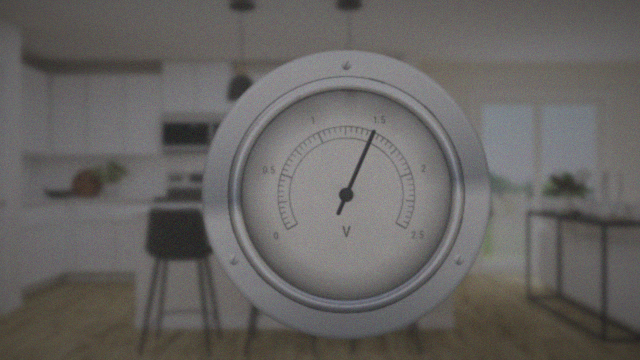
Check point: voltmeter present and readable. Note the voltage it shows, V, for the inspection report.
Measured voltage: 1.5 V
